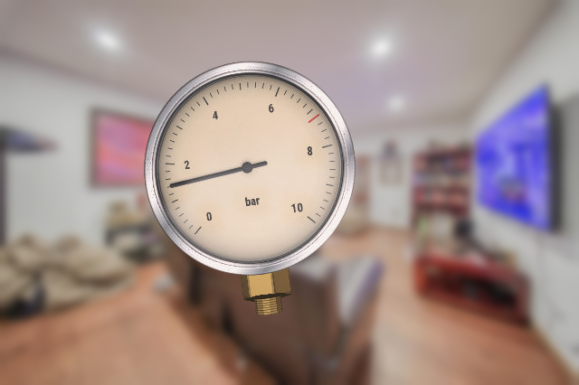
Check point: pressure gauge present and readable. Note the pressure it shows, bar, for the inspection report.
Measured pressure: 1.4 bar
